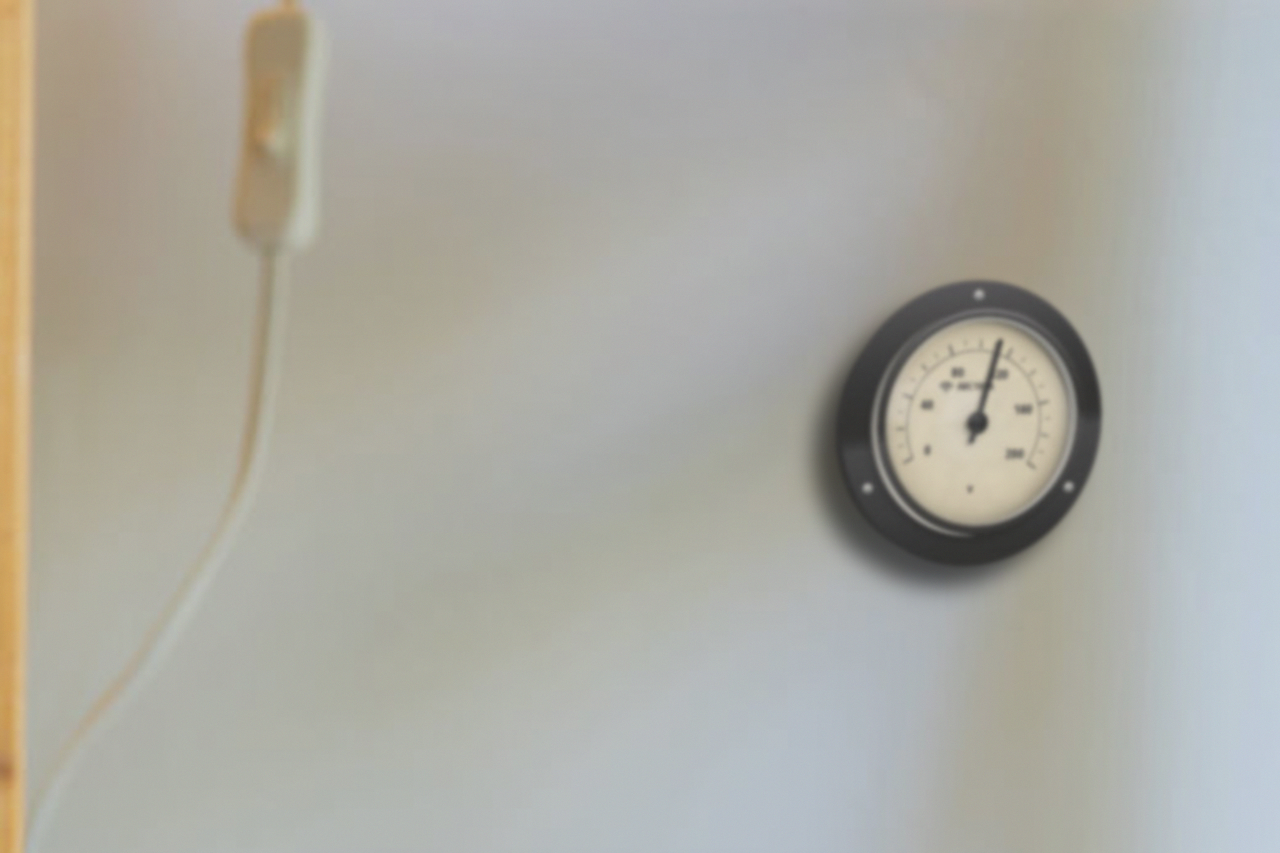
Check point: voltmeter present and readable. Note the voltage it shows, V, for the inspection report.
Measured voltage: 110 V
